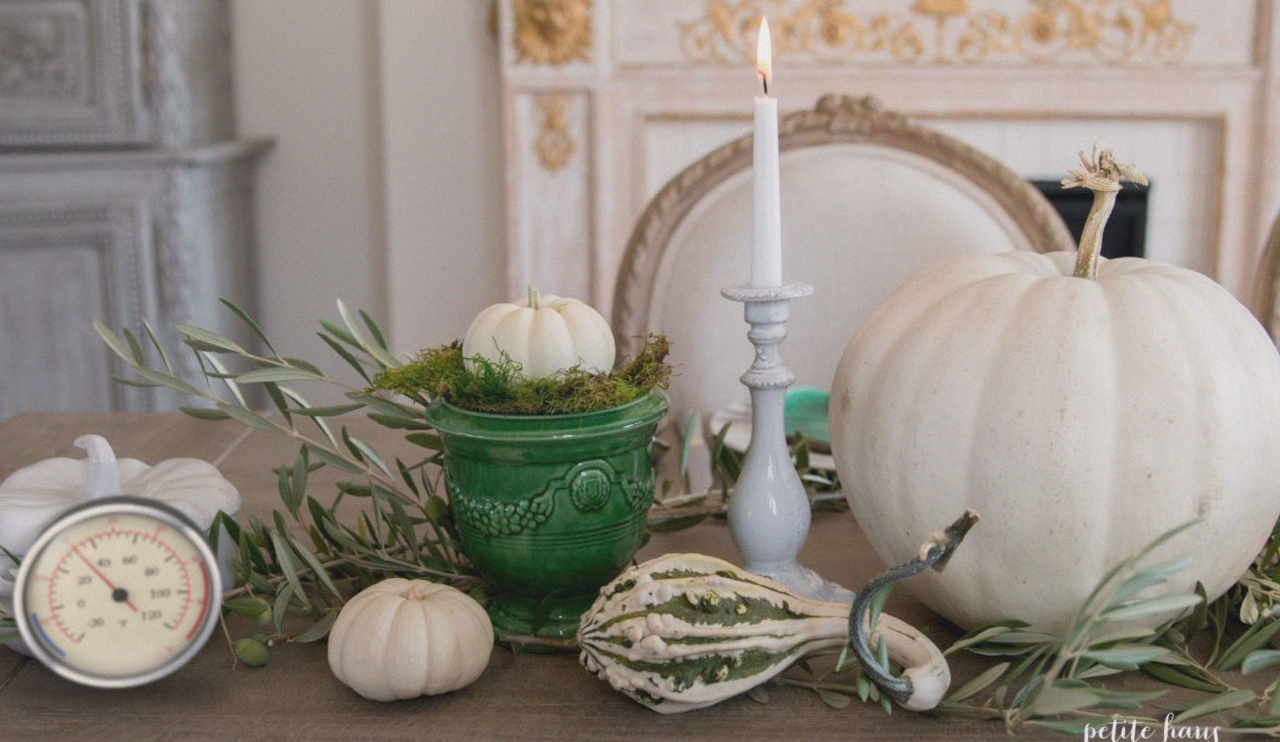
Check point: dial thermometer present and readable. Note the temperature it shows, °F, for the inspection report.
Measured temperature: 32 °F
